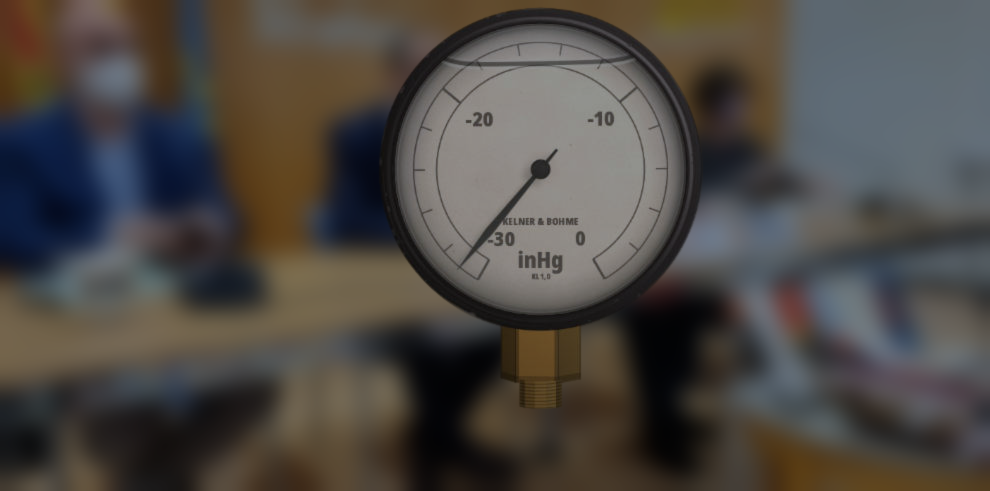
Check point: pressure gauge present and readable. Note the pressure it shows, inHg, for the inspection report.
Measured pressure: -29 inHg
